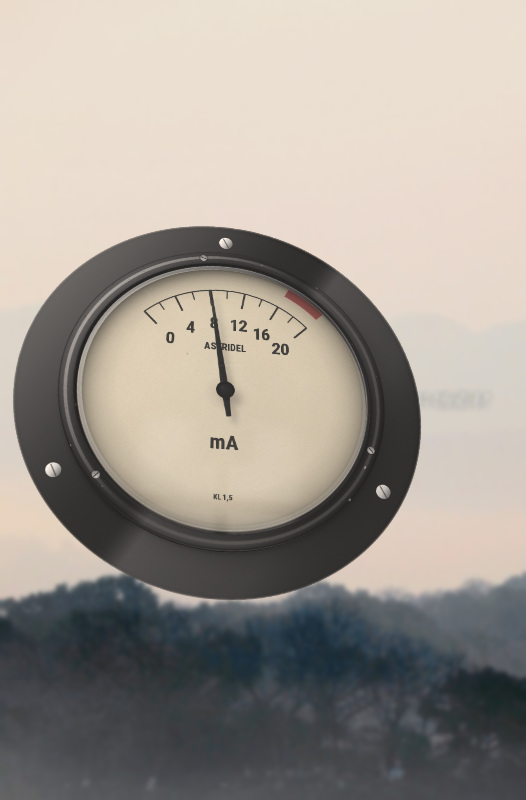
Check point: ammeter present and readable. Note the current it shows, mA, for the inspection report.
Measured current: 8 mA
